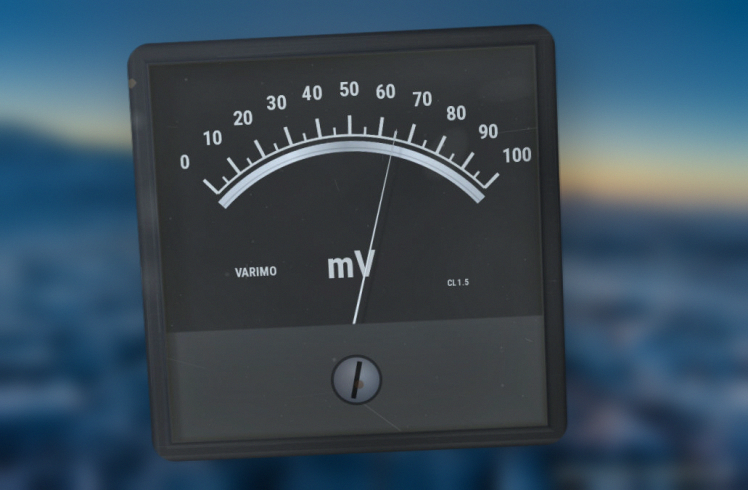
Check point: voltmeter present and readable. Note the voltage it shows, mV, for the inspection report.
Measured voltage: 65 mV
